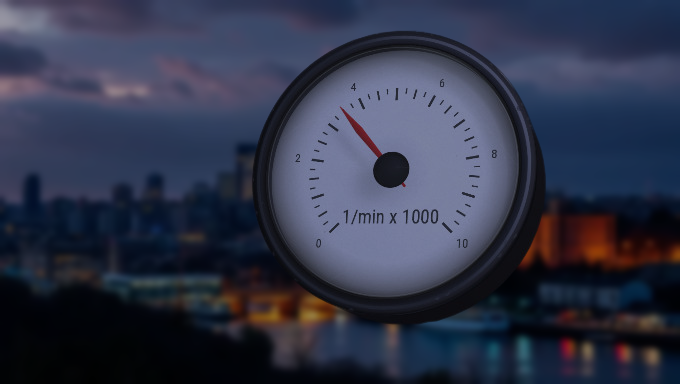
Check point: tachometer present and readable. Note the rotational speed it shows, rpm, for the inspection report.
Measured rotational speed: 3500 rpm
